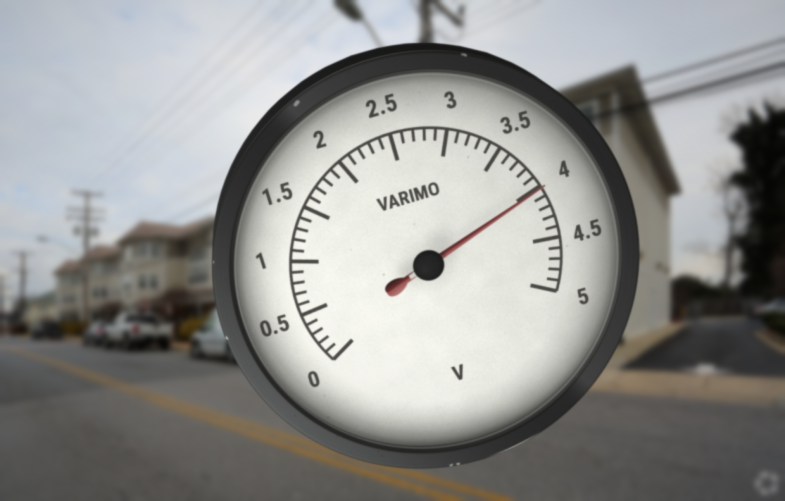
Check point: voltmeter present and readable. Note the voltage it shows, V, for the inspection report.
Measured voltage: 4 V
